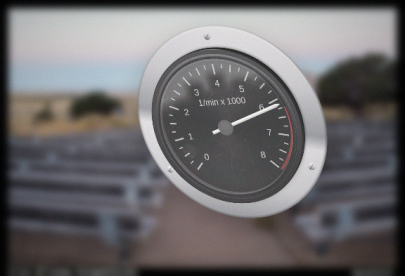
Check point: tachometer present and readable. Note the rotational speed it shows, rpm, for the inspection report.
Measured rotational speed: 6125 rpm
